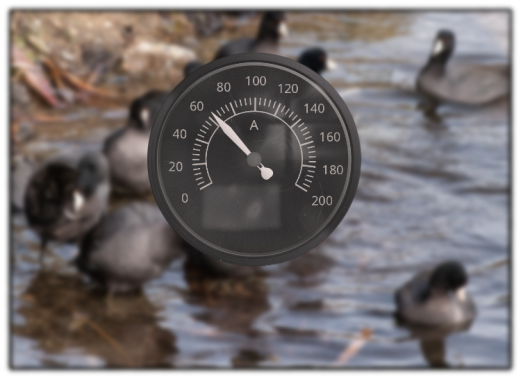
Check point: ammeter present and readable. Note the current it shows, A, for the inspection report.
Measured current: 64 A
